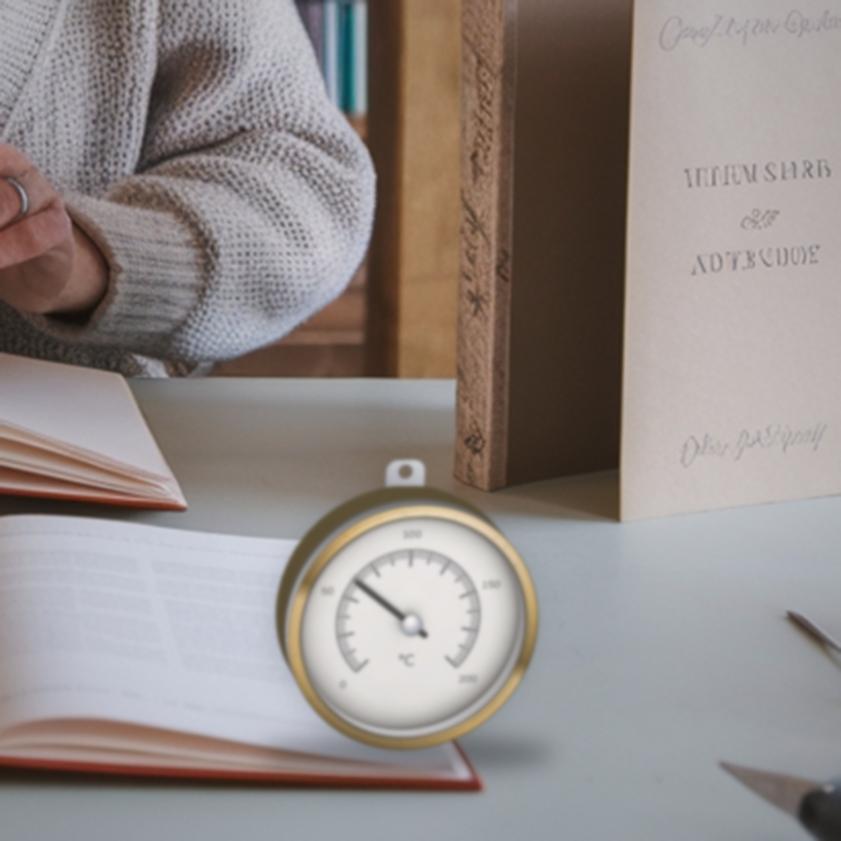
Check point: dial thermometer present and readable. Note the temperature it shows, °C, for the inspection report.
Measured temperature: 62.5 °C
